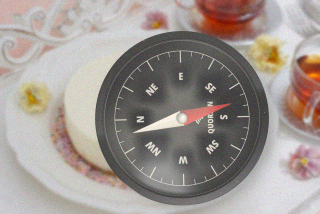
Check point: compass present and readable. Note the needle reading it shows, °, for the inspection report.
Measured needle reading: 165 °
